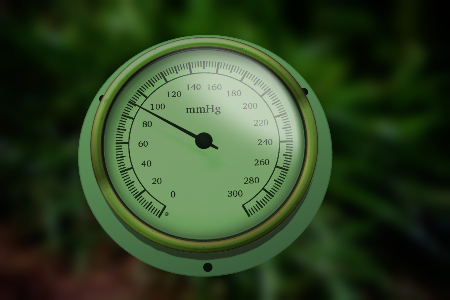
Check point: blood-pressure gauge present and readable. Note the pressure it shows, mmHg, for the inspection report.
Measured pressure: 90 mmHg
